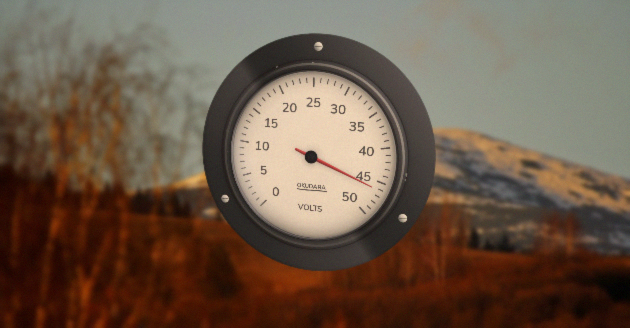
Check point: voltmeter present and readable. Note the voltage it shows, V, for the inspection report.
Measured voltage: 46 V
